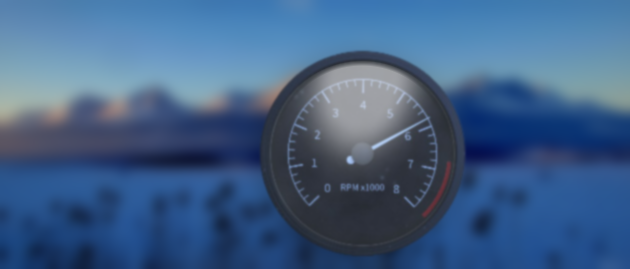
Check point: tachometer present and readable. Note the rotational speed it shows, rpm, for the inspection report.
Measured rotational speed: 5800 rpm
